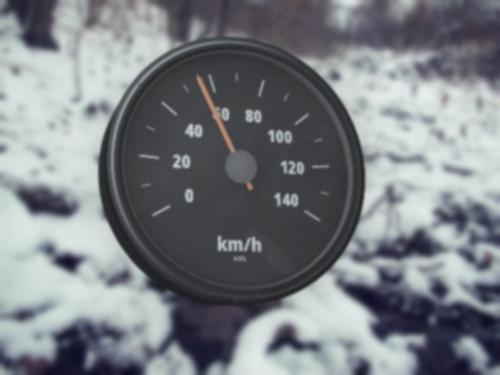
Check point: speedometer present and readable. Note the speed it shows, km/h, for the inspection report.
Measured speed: 55 km/h
